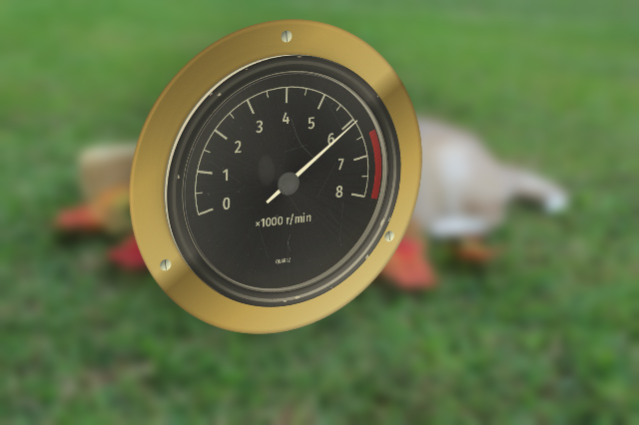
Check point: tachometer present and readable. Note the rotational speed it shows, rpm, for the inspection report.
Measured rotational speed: 6000 rpm
